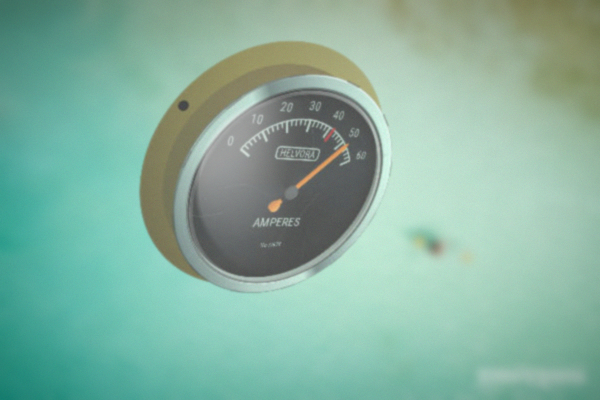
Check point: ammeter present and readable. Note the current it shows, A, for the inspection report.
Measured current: 50 A
